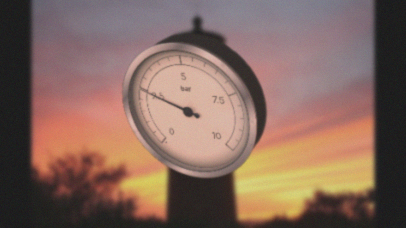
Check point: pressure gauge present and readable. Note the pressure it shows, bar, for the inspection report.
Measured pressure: 2.5 bar
